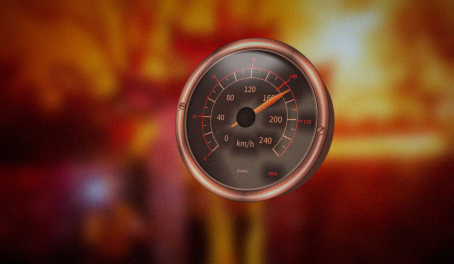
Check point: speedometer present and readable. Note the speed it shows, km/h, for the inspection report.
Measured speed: 170 km/h
